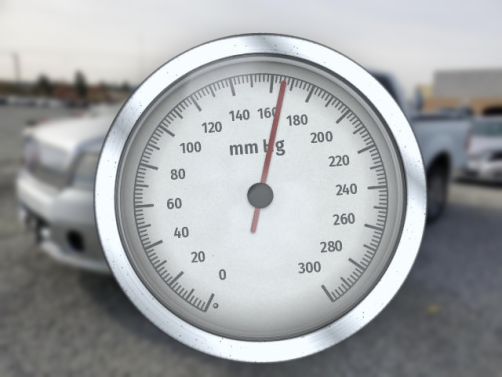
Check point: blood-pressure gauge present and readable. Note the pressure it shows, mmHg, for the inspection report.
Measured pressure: 166 mmHg
